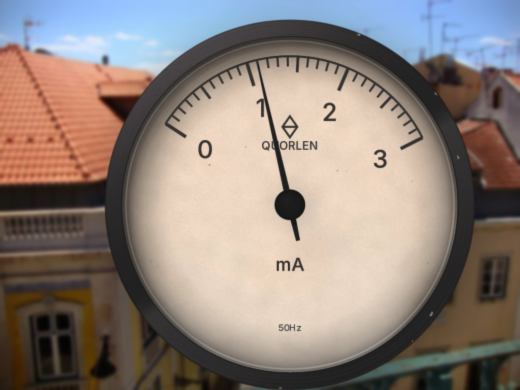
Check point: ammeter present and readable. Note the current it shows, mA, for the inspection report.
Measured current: 1.1 mA
